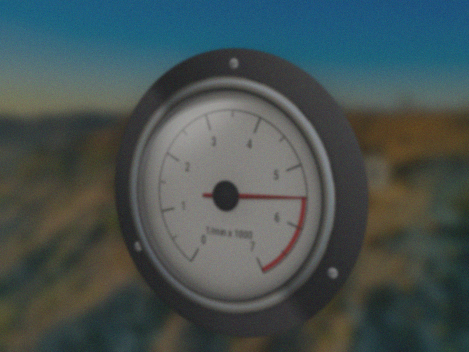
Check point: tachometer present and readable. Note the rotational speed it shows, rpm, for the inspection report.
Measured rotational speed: 5500 rpm
